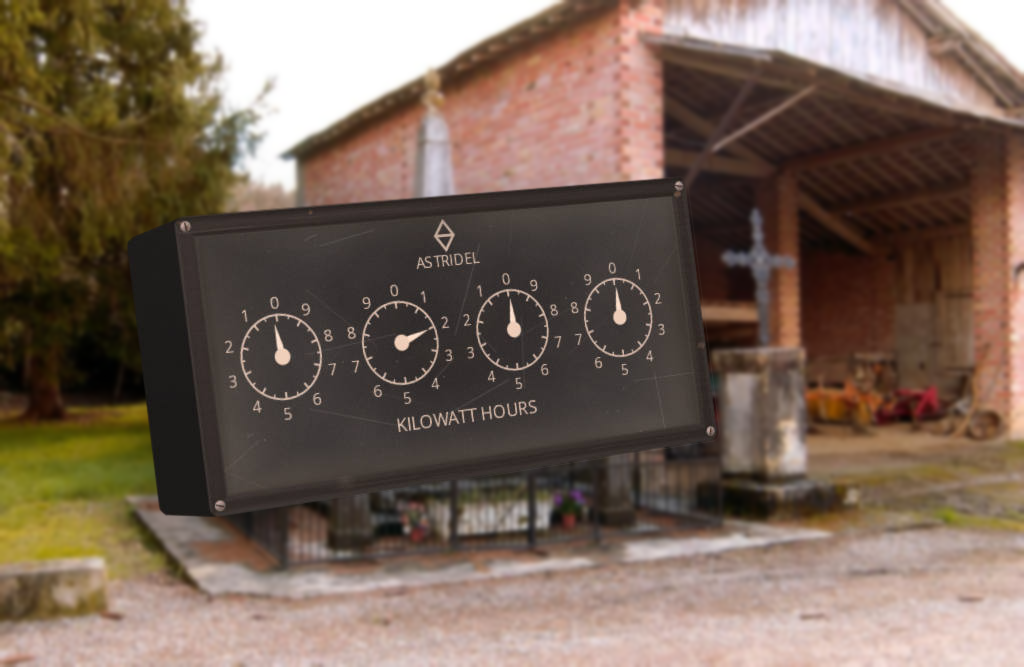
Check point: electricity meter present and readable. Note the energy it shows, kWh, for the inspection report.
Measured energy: 200 kWh
